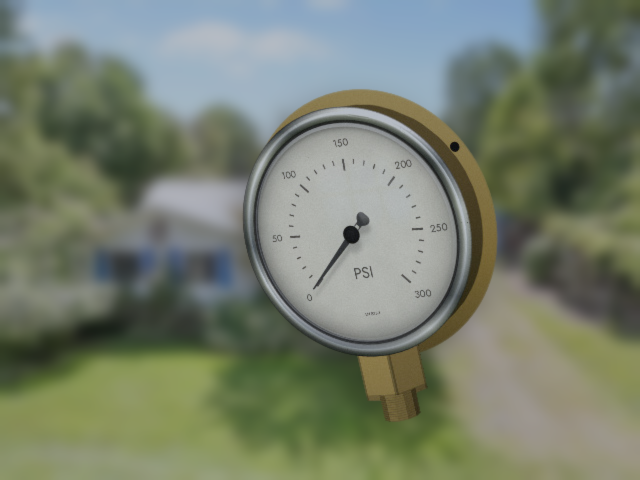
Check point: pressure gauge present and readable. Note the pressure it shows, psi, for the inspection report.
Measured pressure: 0 psi
